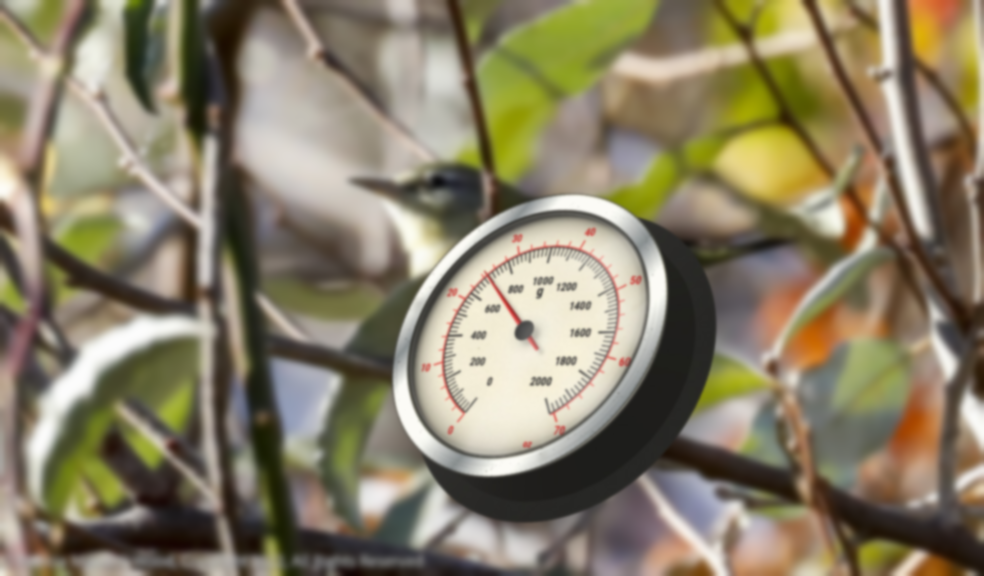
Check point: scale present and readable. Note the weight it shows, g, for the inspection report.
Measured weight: 700 g
